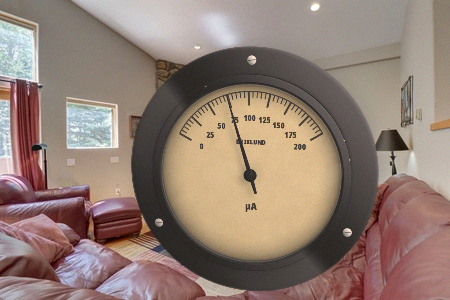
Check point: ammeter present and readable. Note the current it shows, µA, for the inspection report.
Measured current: 75 µA
